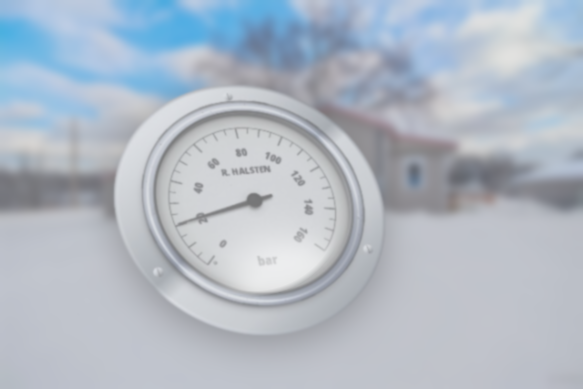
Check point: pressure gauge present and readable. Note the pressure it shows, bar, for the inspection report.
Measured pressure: 20 bar
